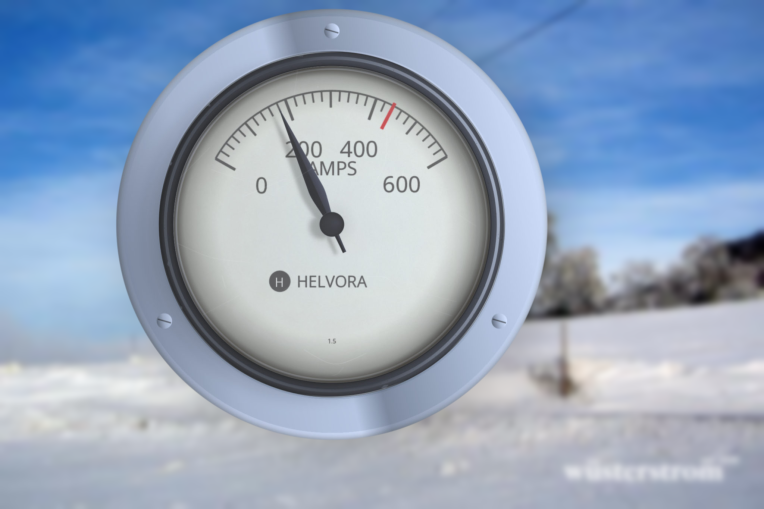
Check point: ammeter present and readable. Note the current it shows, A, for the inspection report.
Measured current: 180 A
